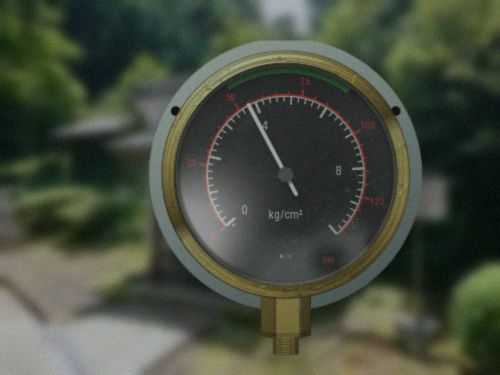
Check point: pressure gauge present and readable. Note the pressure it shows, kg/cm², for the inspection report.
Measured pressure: 3.8 kg/cm²
